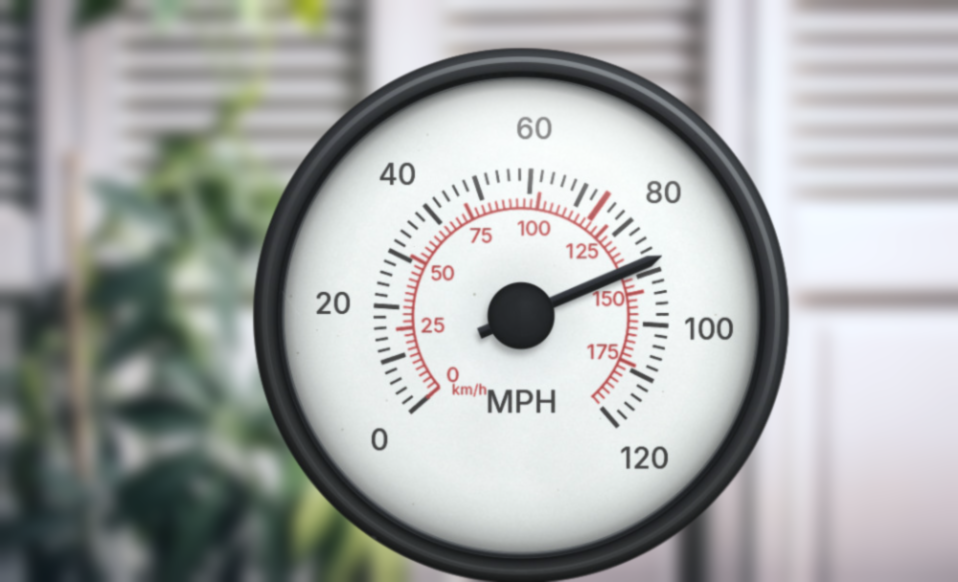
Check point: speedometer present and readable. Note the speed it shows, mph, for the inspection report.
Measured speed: 88 mph
